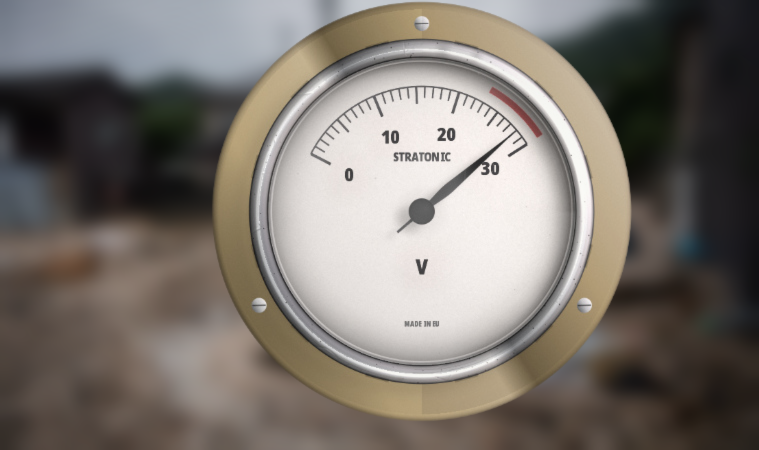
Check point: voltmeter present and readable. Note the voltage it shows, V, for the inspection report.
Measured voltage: 28 V
